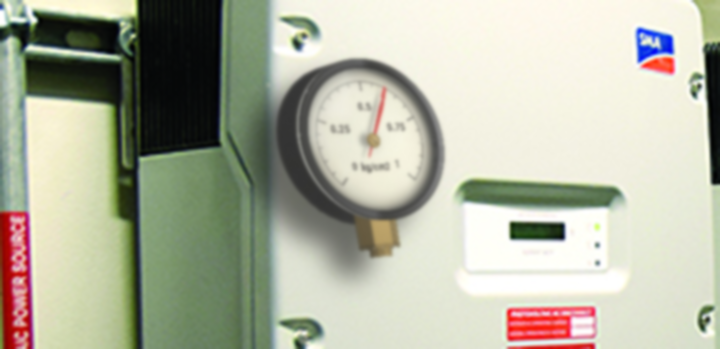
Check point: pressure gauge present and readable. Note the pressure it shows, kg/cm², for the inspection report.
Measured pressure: 0.6 kg/cm²
